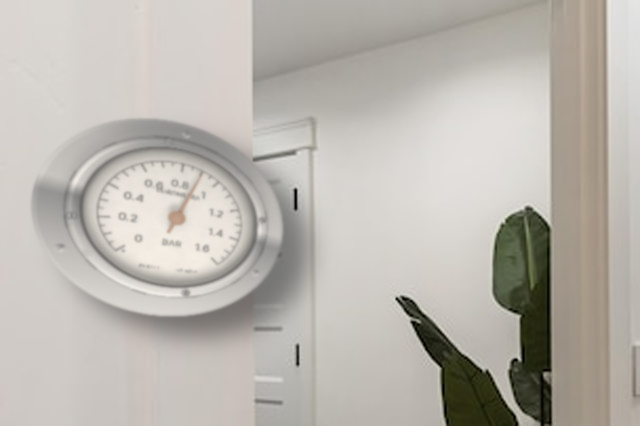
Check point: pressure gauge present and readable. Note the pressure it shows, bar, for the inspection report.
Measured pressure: 0.9 bar
